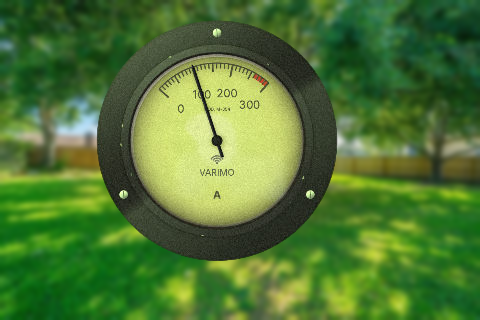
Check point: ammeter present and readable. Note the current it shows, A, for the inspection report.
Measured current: 100 A
